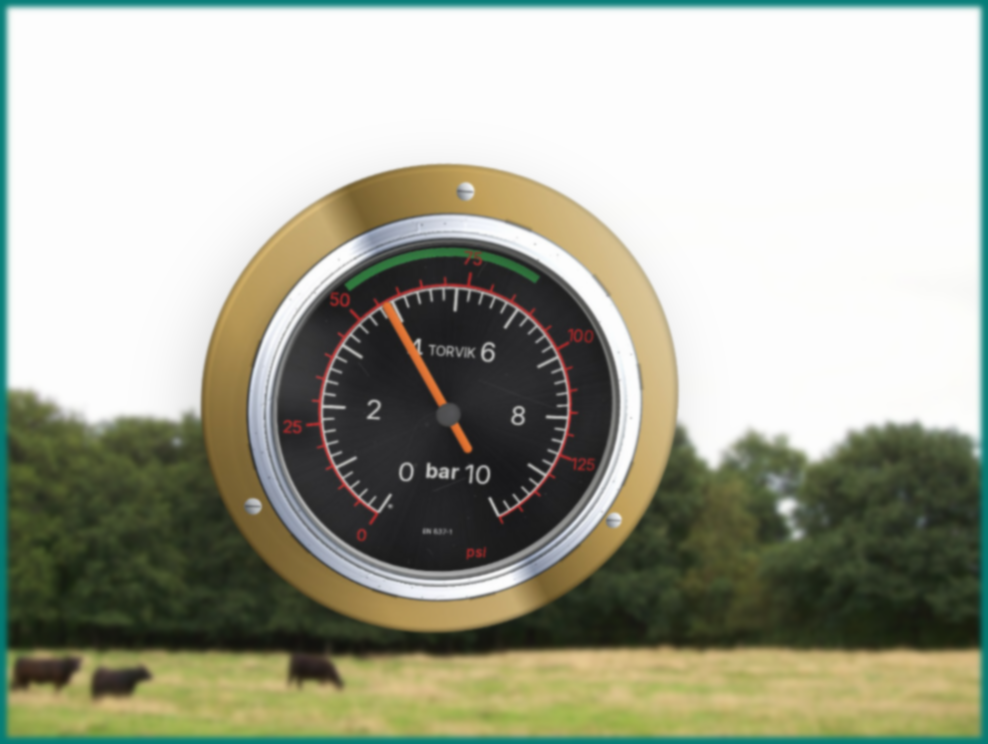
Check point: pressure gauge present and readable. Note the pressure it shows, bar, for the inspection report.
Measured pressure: 3.9 bar
